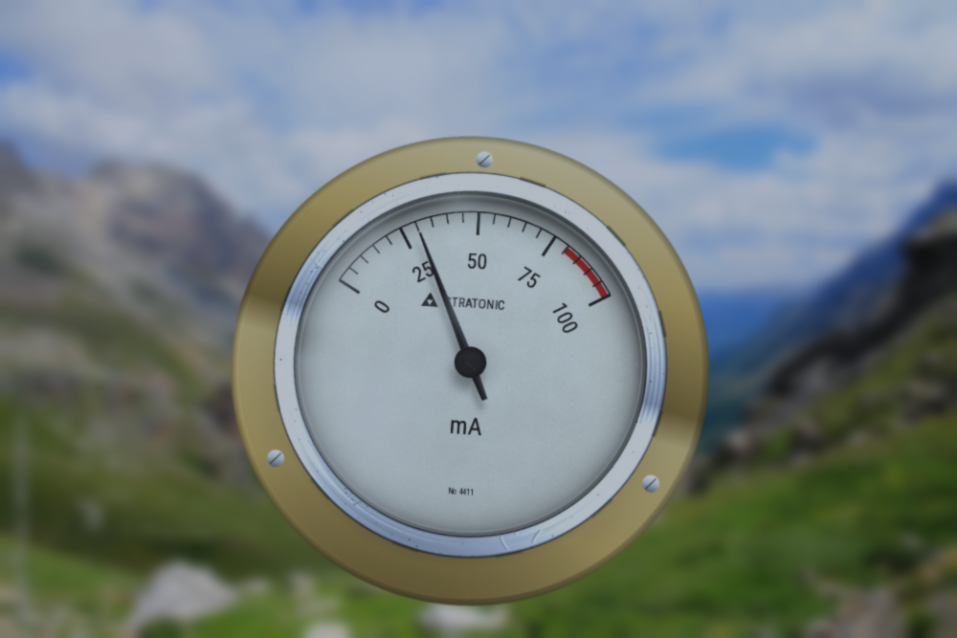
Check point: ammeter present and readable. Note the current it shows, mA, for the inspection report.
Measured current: 30 mA
